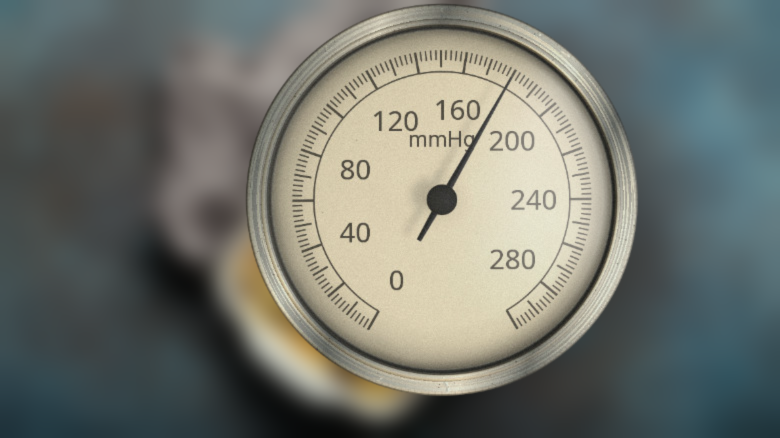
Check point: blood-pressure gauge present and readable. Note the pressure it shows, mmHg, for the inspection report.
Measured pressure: 180 mmHg
